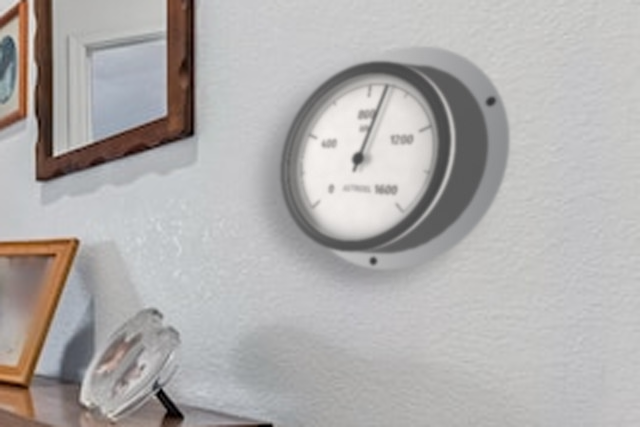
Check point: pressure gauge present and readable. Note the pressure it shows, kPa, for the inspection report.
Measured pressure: 900 kPa
